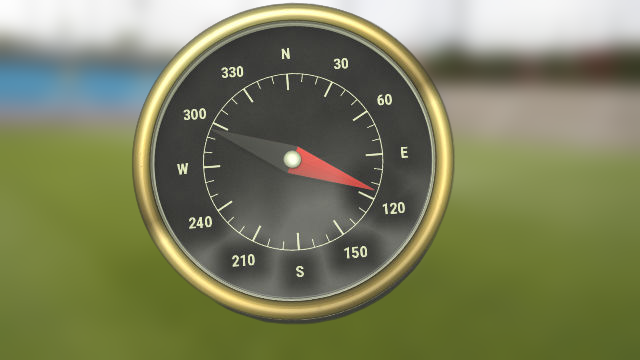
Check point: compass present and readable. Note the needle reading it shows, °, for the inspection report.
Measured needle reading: 115 °
